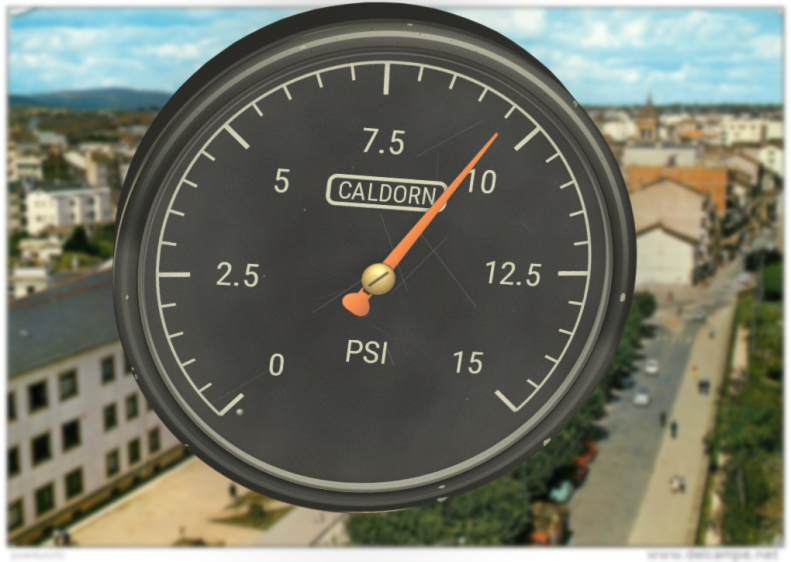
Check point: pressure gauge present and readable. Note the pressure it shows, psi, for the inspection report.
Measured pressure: 9.5 psi
